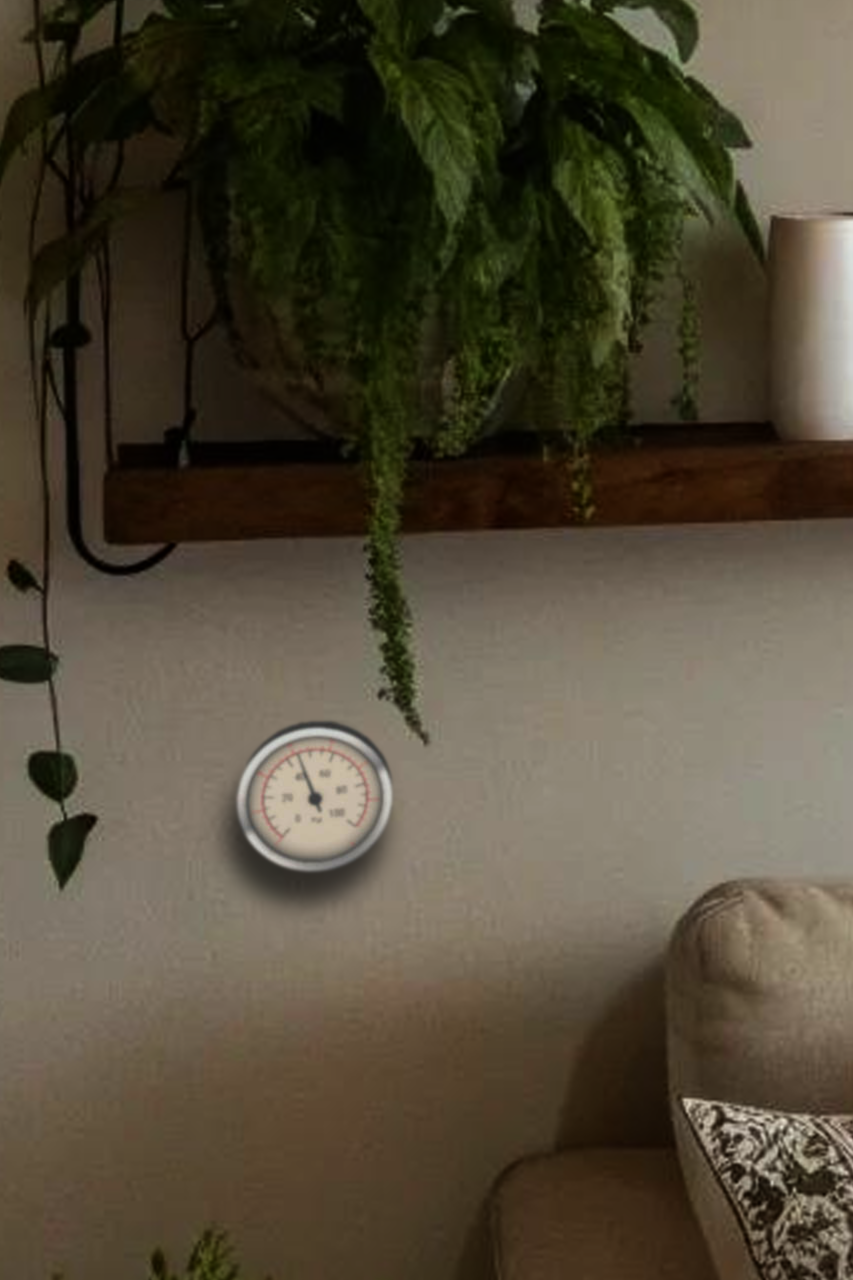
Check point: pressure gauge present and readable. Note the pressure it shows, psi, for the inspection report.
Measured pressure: 45 psi
